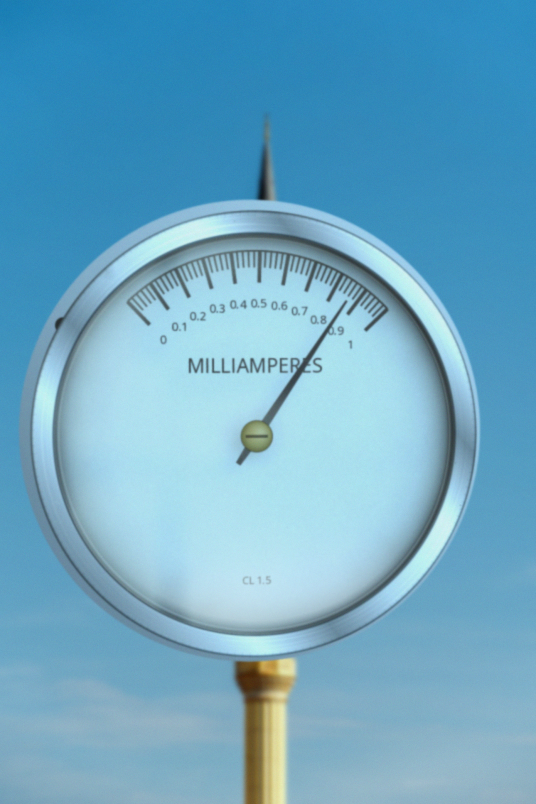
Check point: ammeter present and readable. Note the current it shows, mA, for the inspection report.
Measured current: 0.86 mA
